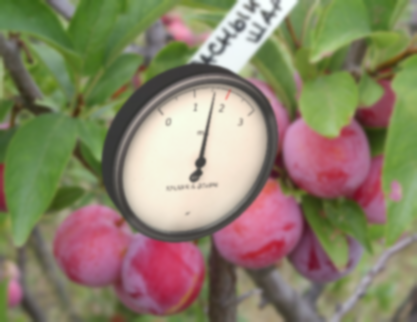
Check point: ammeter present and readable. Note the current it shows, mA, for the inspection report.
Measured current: 1.5 mA
